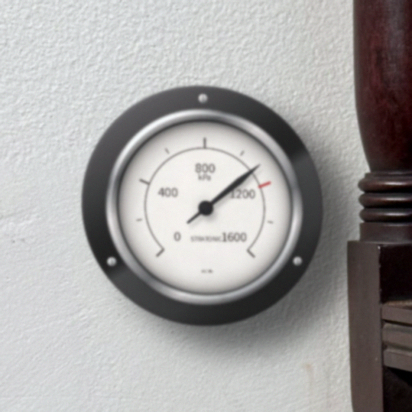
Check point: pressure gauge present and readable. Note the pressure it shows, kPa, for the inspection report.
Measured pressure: 1100 kPa
